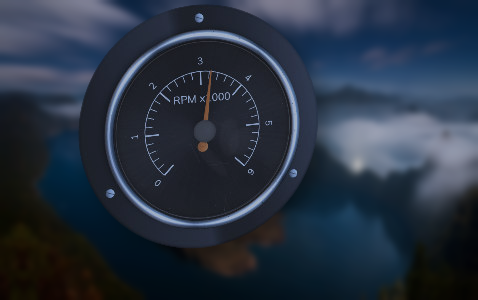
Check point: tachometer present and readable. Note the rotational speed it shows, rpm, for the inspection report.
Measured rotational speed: 3200 rpm
